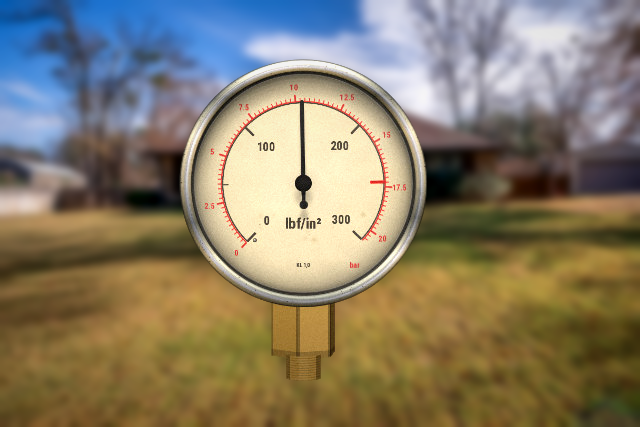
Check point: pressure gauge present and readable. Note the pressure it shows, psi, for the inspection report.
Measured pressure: 150 psi
